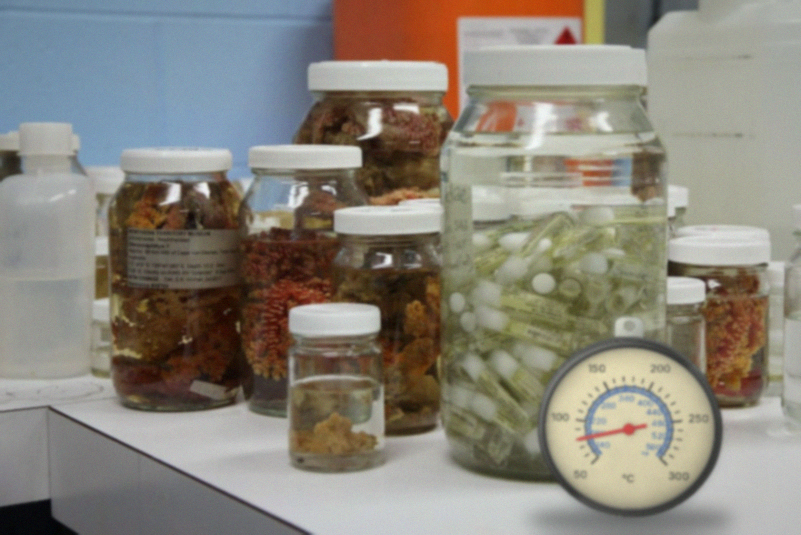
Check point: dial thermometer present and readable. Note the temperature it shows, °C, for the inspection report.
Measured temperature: 80 °C
